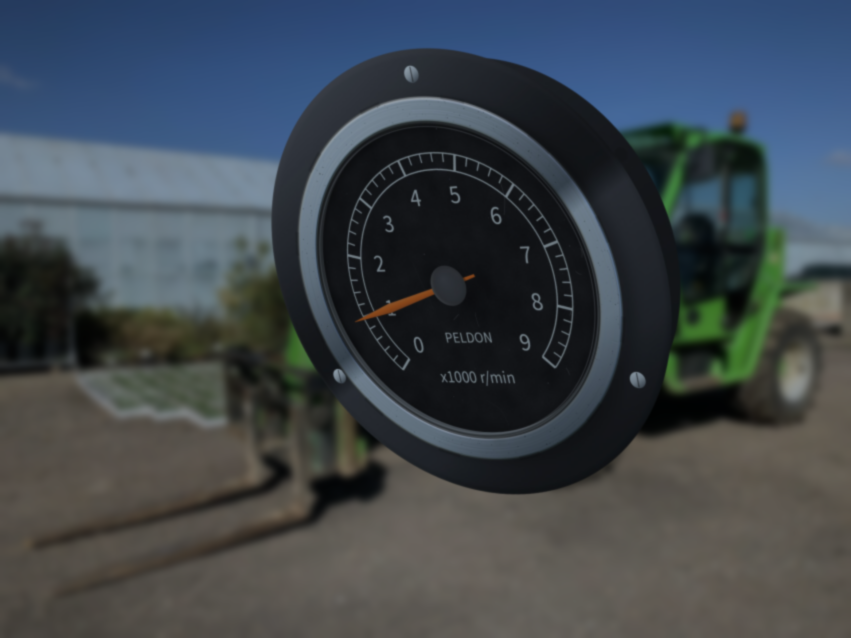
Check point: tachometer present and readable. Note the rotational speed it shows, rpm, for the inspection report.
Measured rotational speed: 1000 rpm
